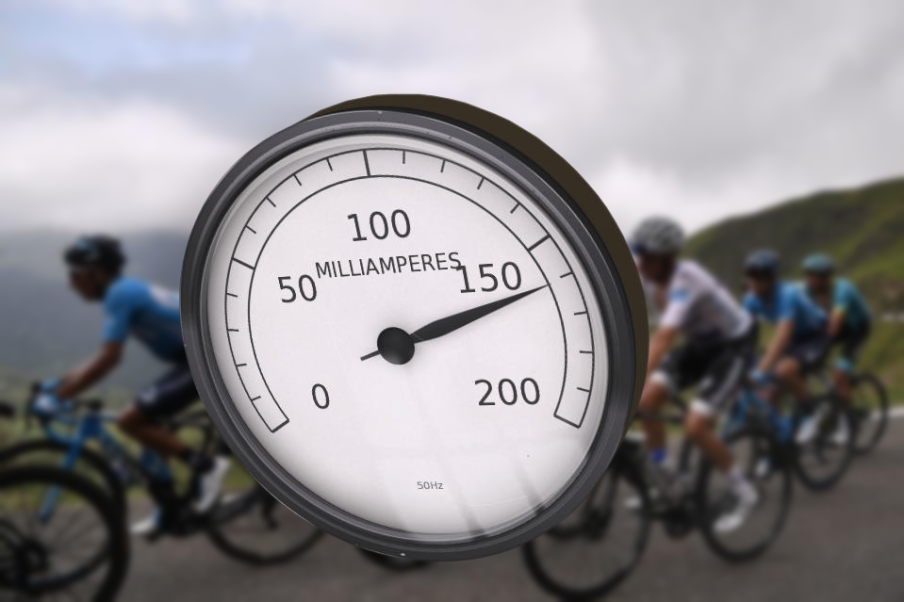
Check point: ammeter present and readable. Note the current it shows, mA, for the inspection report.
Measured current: 160 mA
